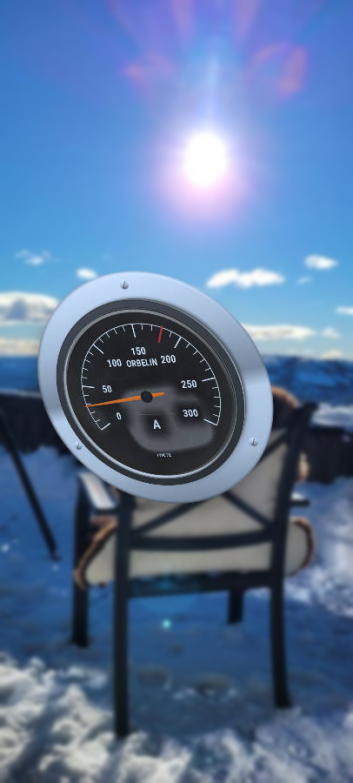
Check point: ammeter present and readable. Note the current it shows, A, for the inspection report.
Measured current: 30 A
